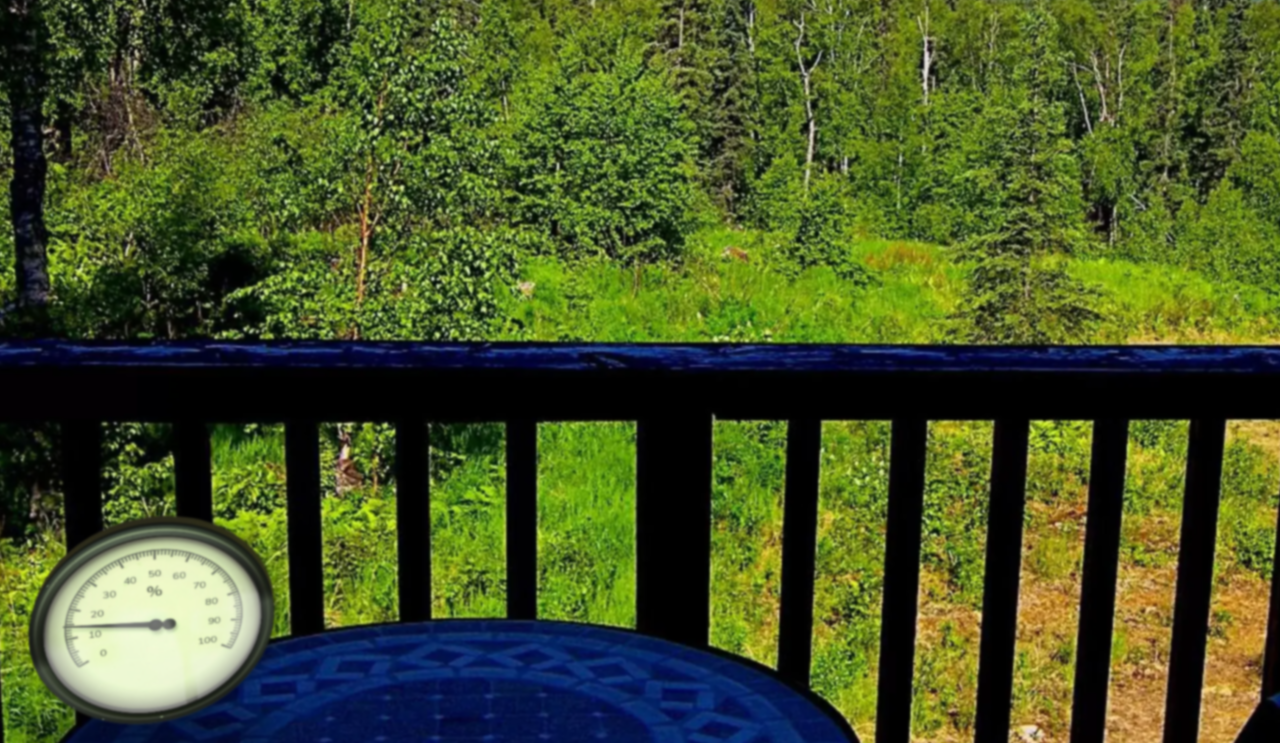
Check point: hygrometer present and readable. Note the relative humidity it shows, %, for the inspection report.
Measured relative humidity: 15 %
